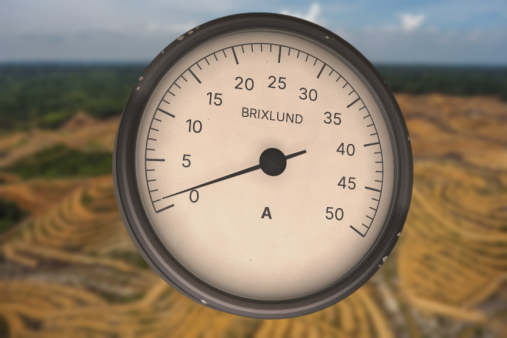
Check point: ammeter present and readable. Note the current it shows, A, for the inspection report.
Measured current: 1 A
